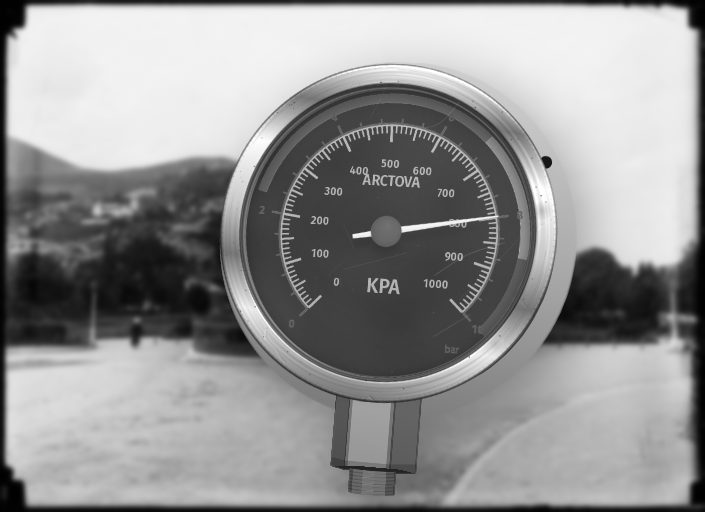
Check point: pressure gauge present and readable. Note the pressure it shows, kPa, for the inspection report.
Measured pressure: 800 kPa
